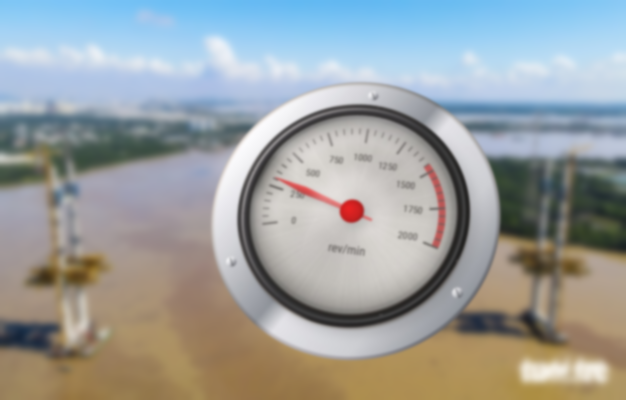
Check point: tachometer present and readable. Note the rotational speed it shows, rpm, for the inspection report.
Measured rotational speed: 300 rpm
